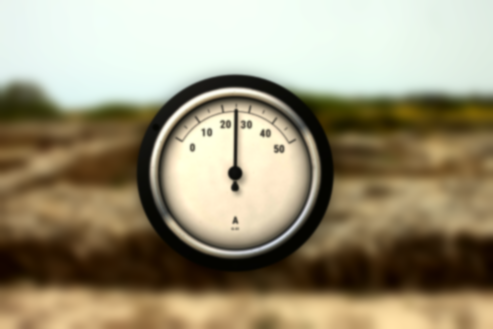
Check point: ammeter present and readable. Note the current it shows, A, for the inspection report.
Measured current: 25 A
